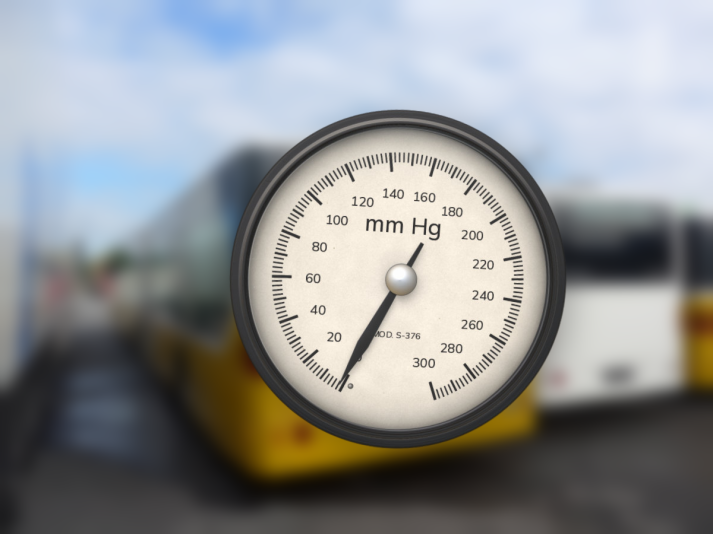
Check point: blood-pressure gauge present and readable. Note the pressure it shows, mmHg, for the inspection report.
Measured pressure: 2 mmHg
